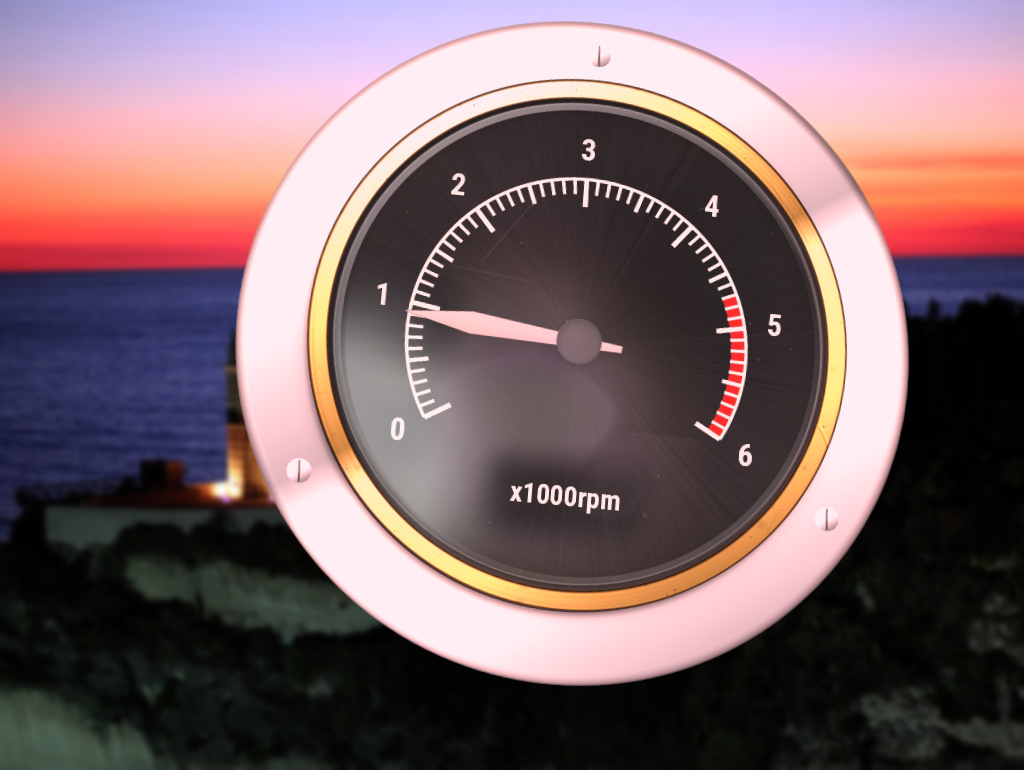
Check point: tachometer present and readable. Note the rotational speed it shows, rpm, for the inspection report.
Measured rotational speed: 900 rpm
